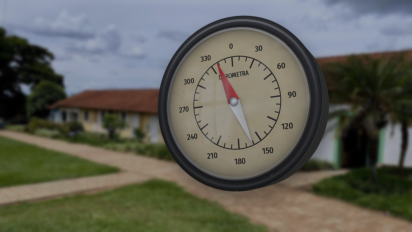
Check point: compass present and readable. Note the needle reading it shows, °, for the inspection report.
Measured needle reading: 340 °
